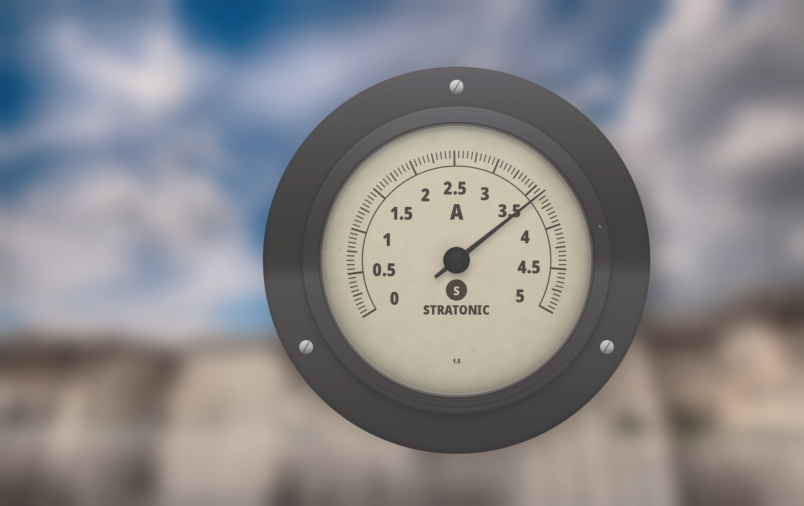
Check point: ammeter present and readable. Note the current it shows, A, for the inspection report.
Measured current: 3.6 A
